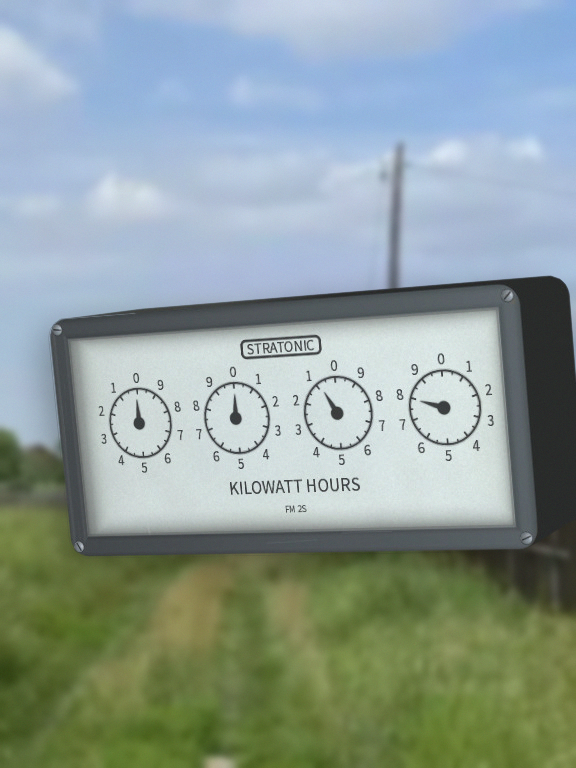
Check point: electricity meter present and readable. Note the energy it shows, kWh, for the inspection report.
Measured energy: 8 kWh
